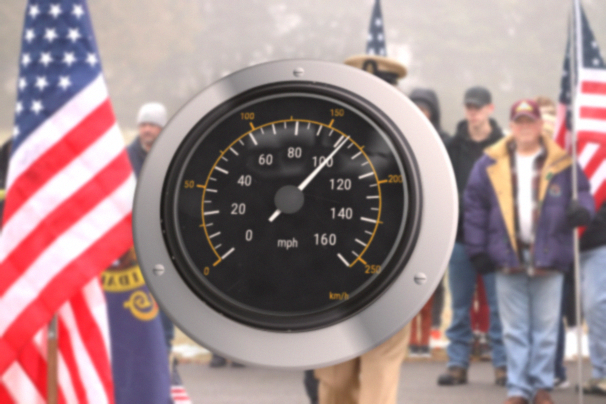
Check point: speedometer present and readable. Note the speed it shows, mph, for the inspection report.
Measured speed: 102.5 mph
